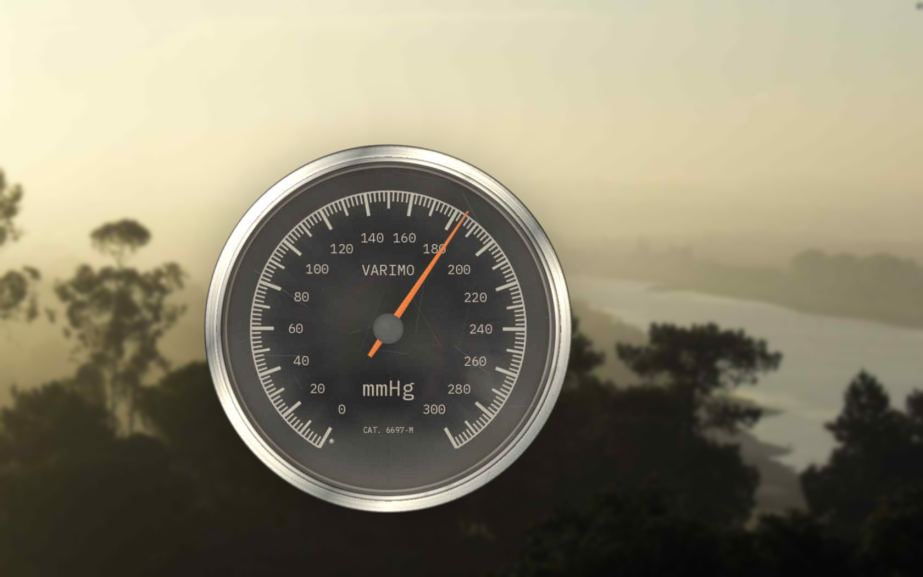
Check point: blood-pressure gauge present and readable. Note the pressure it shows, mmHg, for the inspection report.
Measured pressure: 184 mmHg
